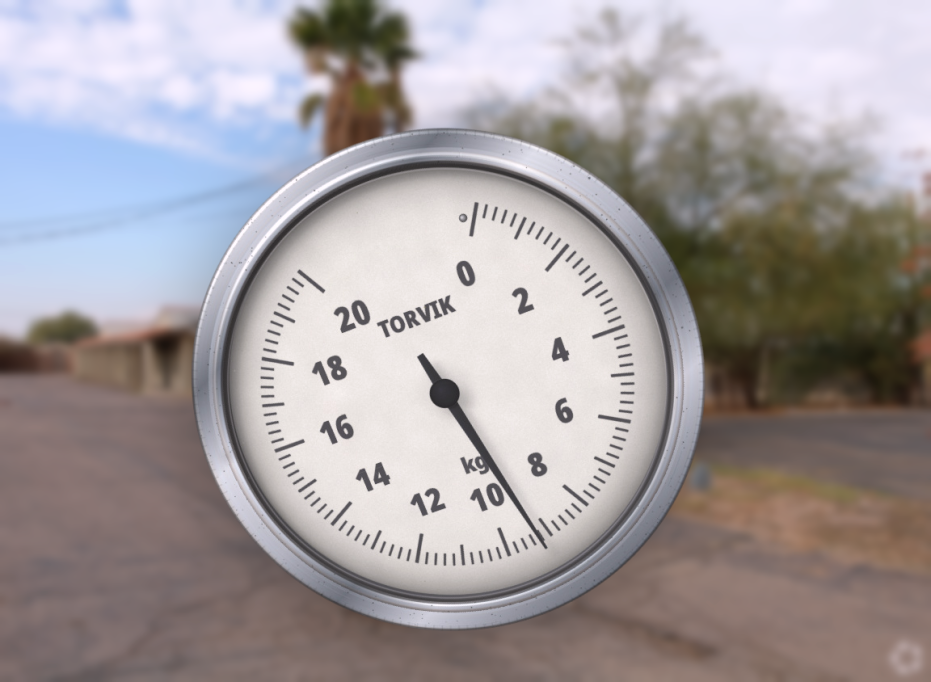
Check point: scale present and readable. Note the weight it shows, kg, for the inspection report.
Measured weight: 9.2 kg
